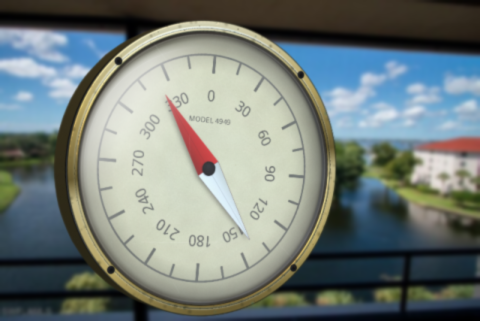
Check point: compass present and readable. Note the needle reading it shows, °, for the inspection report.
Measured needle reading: 322.5 °
